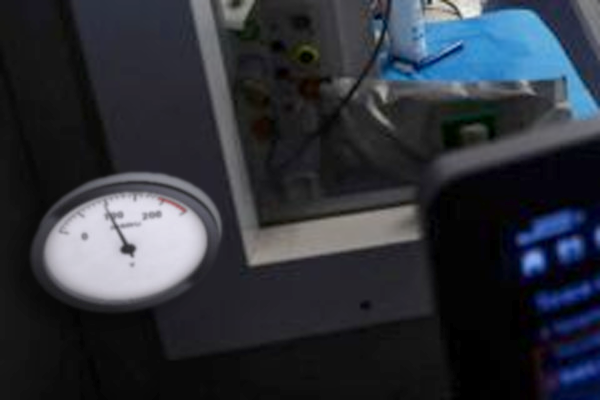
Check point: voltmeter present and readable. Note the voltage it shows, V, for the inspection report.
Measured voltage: 100 V
